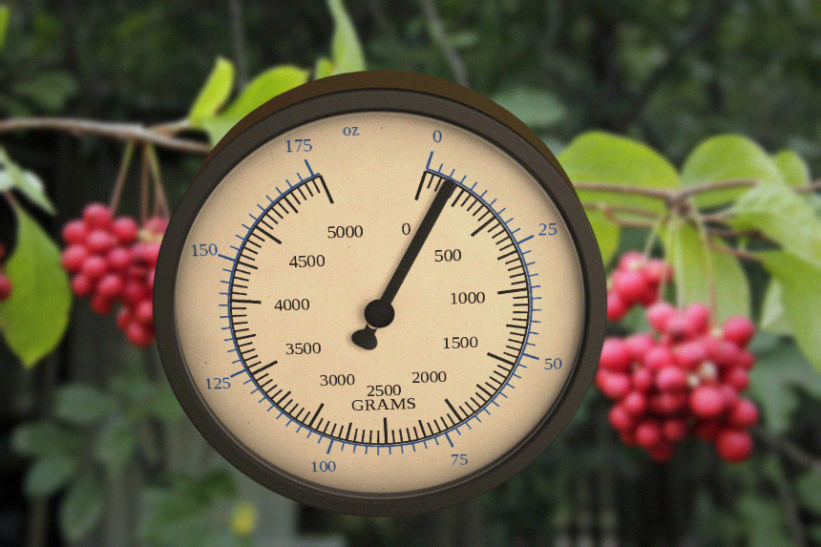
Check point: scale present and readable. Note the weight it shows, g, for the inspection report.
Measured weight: 150 g
